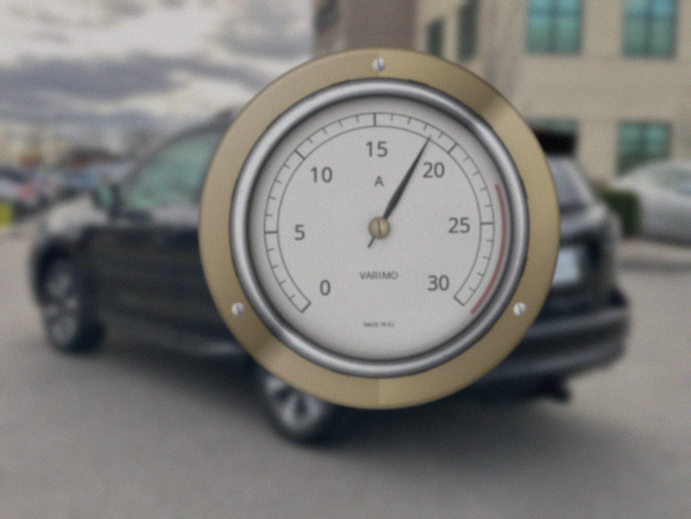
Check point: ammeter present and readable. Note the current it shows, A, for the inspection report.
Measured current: 18.5 A
